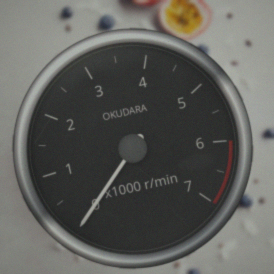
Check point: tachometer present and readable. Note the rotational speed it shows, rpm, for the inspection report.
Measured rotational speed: 0 rpm
